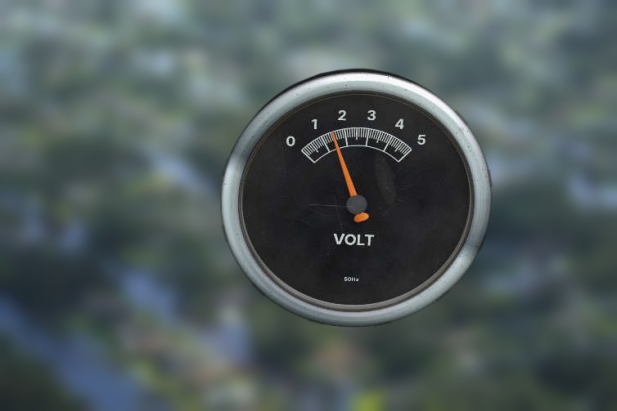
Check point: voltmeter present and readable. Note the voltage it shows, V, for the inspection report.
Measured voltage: 1.5 V
